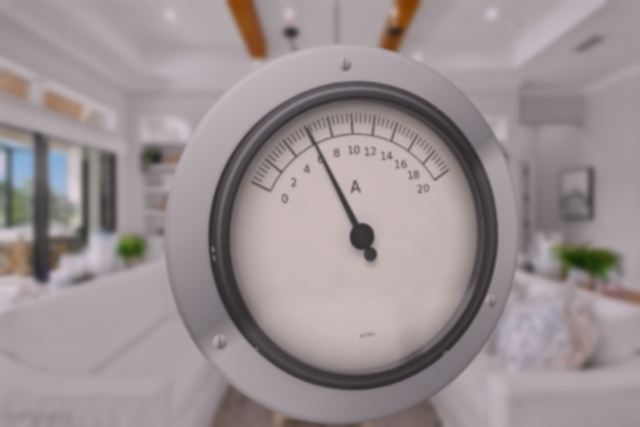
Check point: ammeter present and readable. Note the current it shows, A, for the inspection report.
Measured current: 6 A
